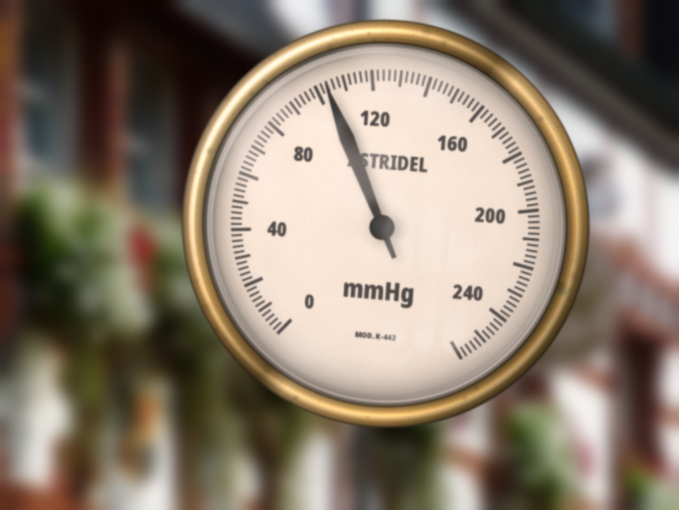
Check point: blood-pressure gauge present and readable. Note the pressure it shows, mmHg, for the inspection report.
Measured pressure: 104 mmHg
